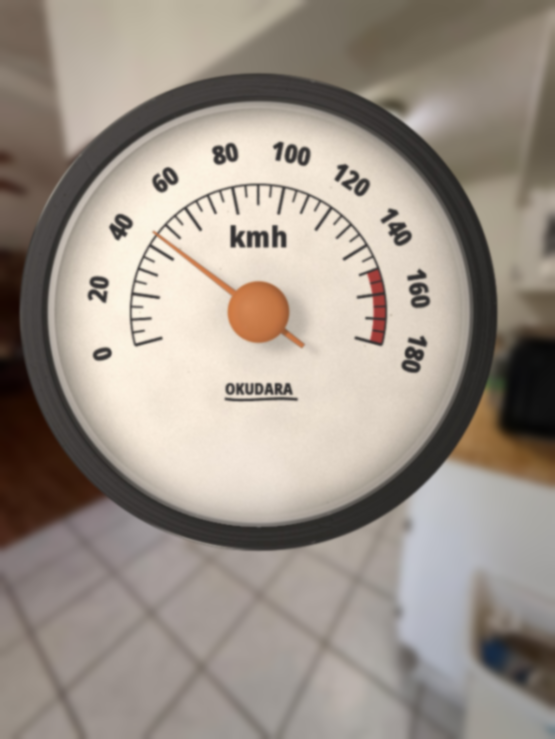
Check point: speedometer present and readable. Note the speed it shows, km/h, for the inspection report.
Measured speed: 45 km/h
